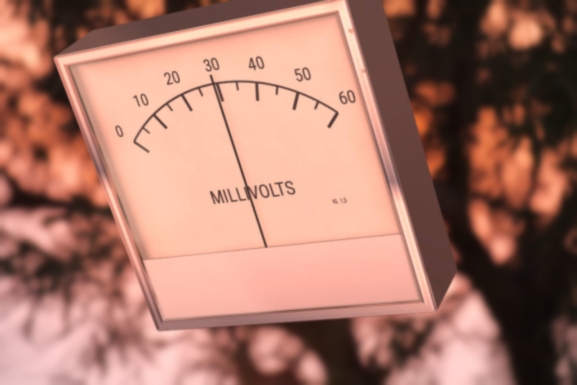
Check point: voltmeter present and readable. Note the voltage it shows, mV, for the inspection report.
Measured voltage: 30 mV
